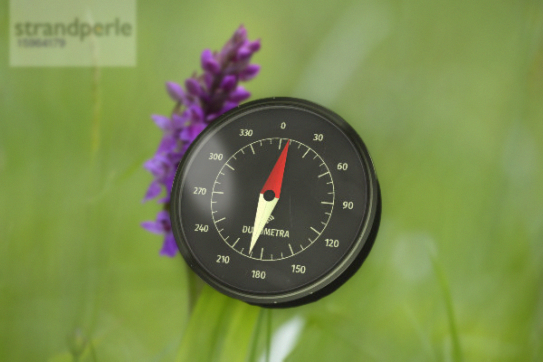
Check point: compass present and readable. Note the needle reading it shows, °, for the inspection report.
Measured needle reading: 10 °
